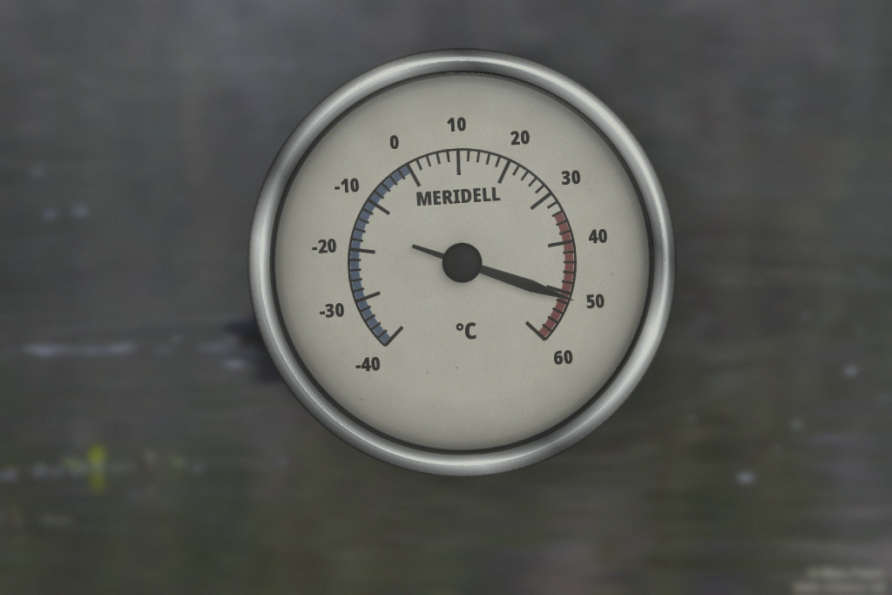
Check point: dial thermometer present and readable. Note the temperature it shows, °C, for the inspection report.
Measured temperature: 51 °C
